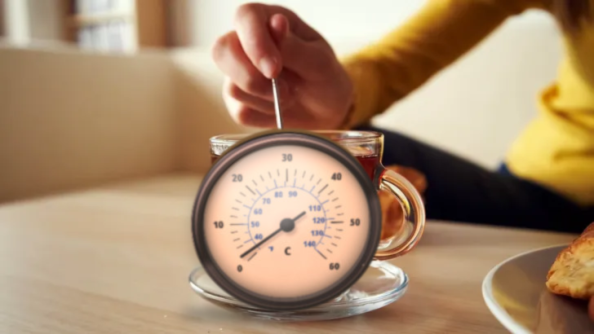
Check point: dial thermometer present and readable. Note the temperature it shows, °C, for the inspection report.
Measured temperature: 2 °C
